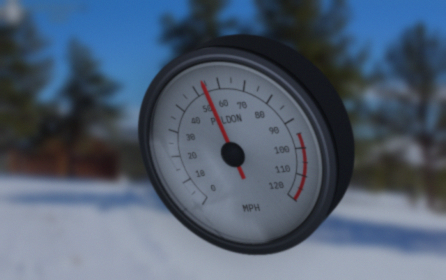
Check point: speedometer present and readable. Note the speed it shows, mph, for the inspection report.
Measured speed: 55 mph
